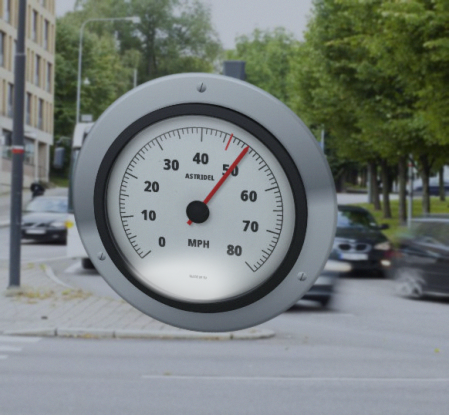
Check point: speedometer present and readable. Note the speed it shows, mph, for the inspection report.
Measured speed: 50 mph
